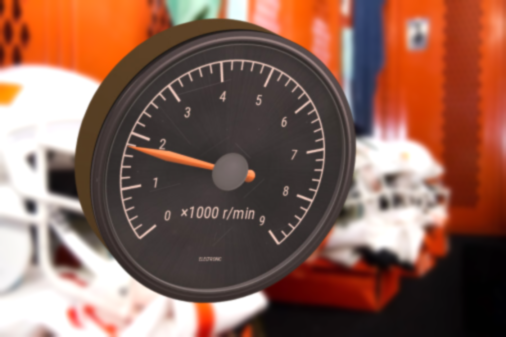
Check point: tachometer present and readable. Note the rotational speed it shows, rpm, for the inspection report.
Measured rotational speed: 1800 rpm
